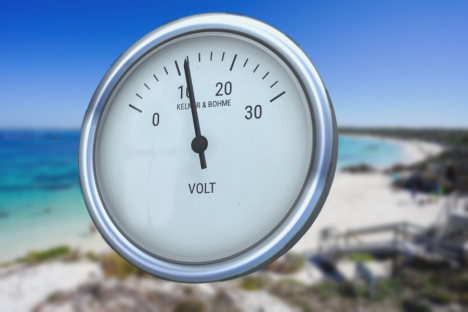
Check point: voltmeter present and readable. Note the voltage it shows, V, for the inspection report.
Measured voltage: 12 V
